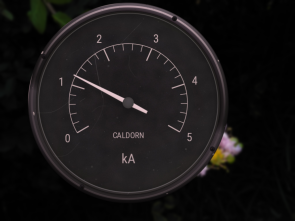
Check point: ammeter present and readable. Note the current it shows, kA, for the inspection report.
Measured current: 1.2 kA
